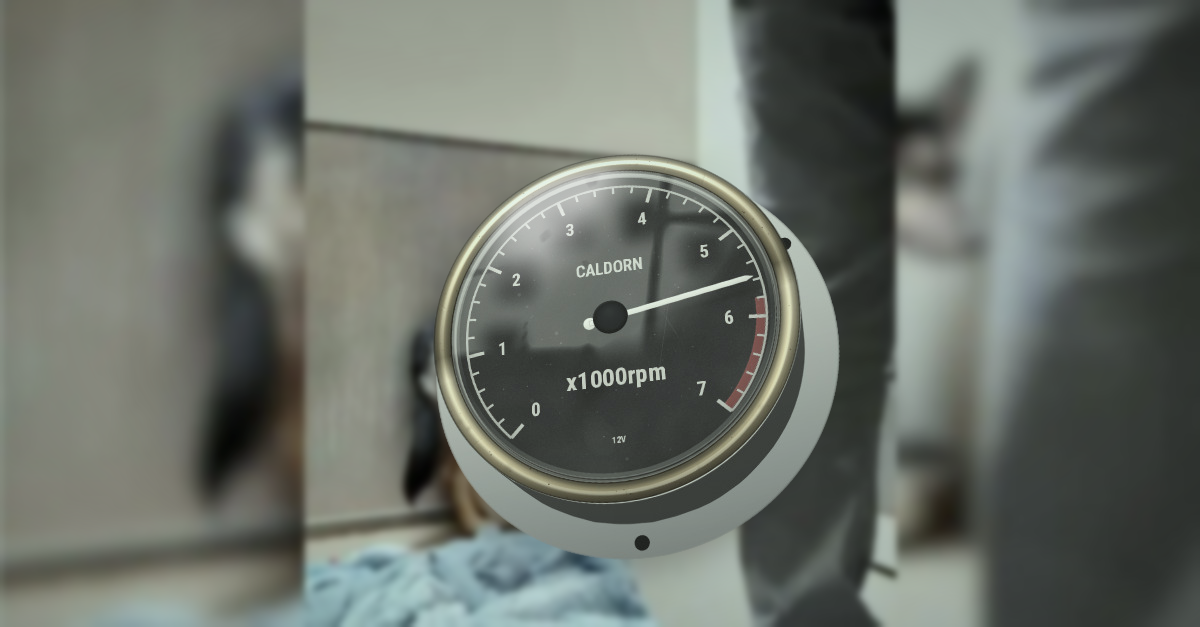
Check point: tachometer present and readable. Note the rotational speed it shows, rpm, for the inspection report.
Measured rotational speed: 5600 rpm
